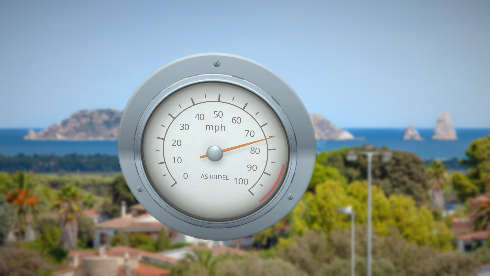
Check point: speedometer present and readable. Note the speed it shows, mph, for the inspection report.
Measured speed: 75 mph
